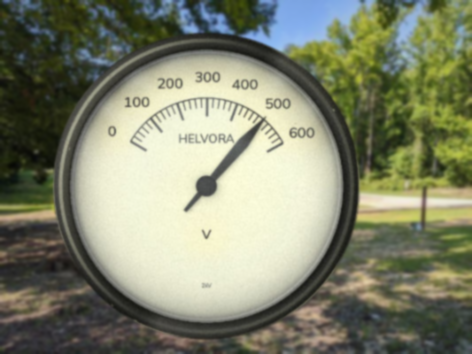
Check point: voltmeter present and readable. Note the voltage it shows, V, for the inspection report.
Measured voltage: 500 V
